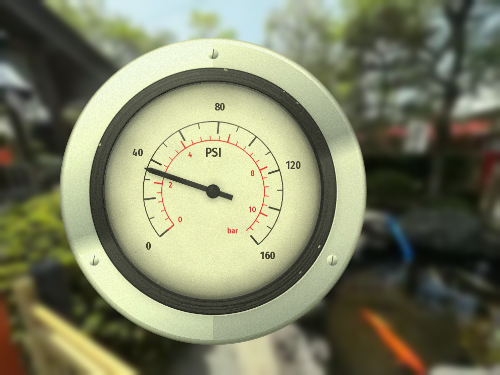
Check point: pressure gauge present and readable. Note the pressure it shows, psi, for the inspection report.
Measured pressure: 35 psi
